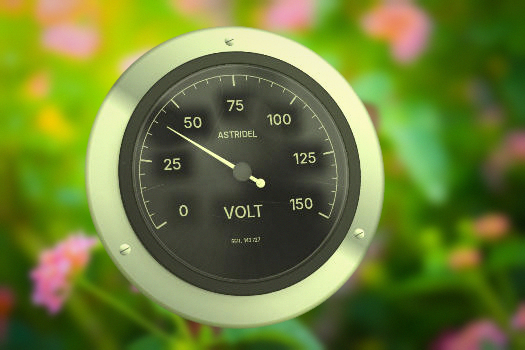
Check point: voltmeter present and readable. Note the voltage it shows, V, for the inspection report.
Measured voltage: 40 V
